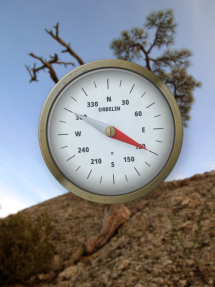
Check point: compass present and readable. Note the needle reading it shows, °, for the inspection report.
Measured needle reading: 120 °
